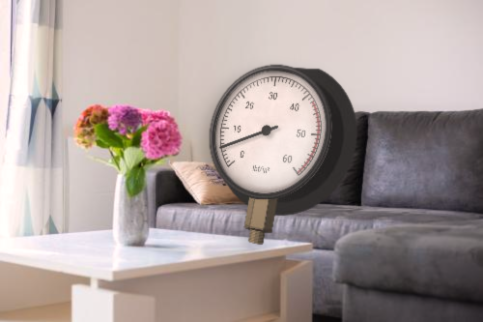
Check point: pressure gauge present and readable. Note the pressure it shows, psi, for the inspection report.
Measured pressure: 5 psi
